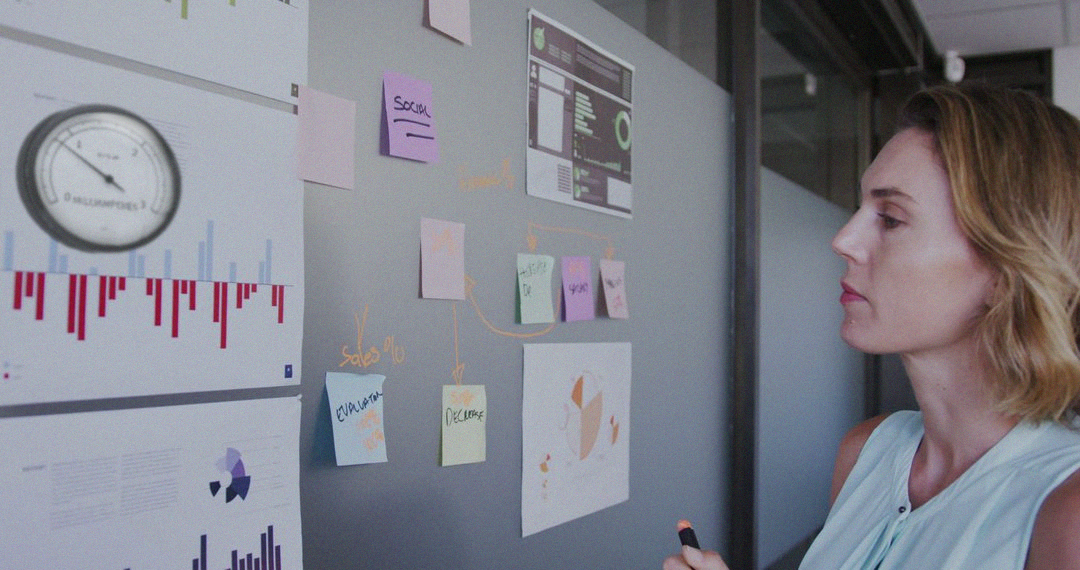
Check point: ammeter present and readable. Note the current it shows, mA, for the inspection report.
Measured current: 0.8 mA
